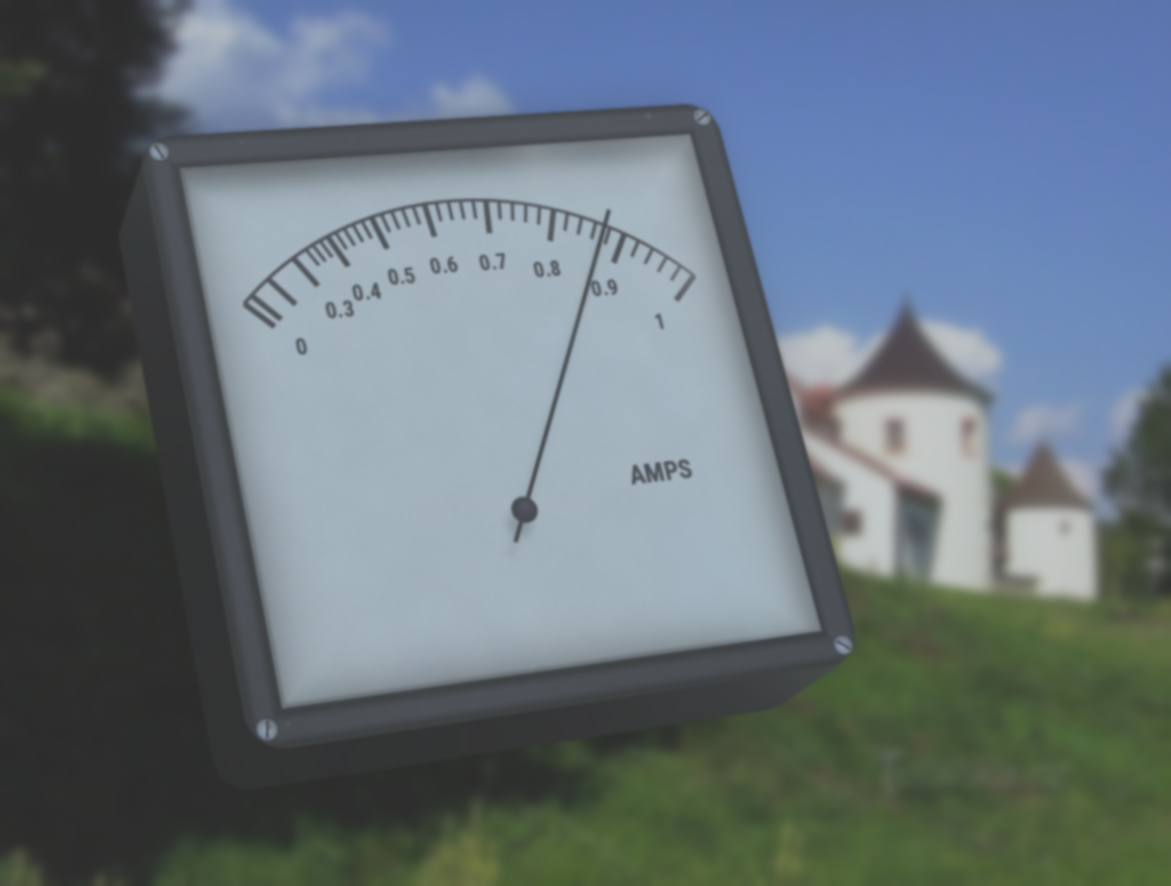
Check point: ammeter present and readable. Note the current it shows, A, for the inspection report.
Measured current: 0.87 A
